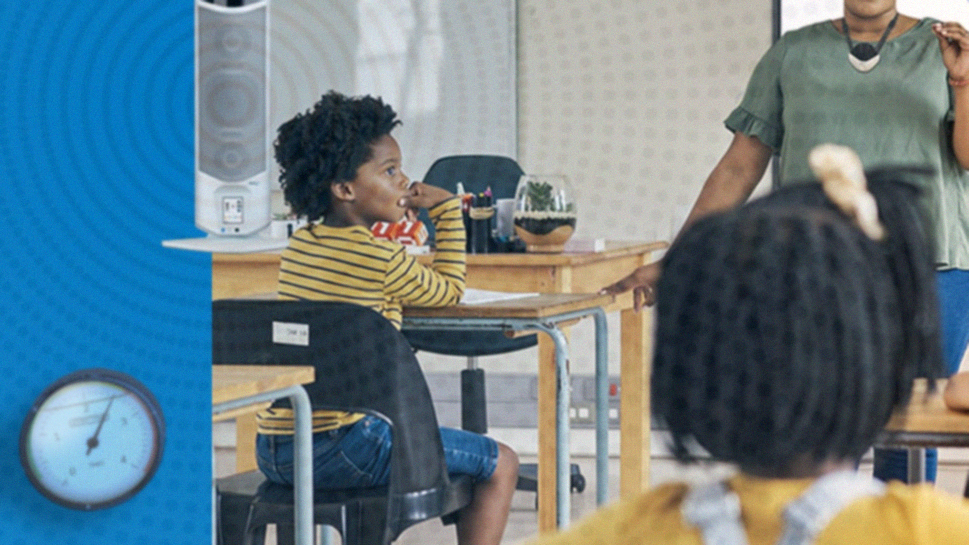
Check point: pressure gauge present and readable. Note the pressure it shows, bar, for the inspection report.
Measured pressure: 2.5 bar
